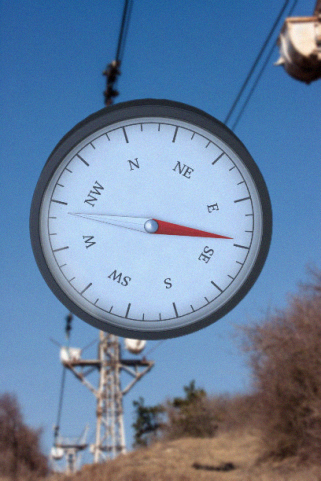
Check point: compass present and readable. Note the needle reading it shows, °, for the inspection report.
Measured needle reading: 115 °
